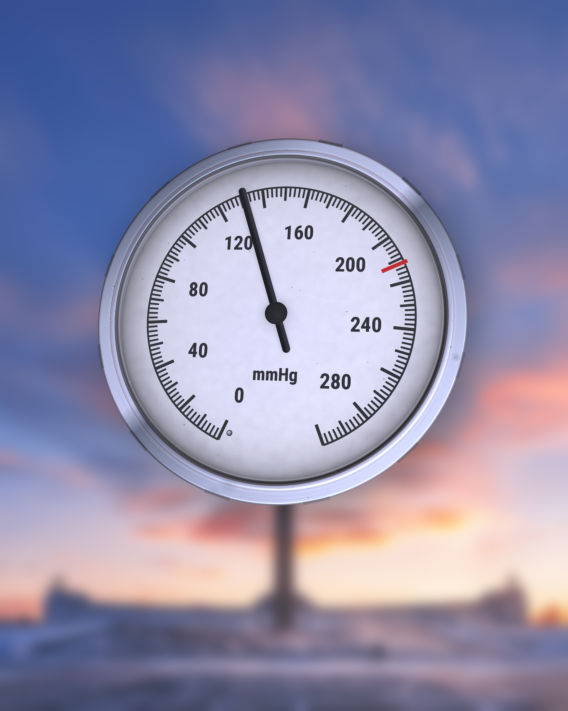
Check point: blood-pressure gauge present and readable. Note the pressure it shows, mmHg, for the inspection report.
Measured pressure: 132 mmHg
